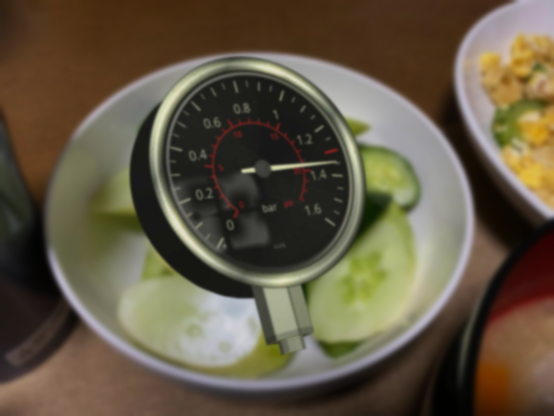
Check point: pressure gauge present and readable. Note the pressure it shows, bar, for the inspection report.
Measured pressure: 1.35 bar
